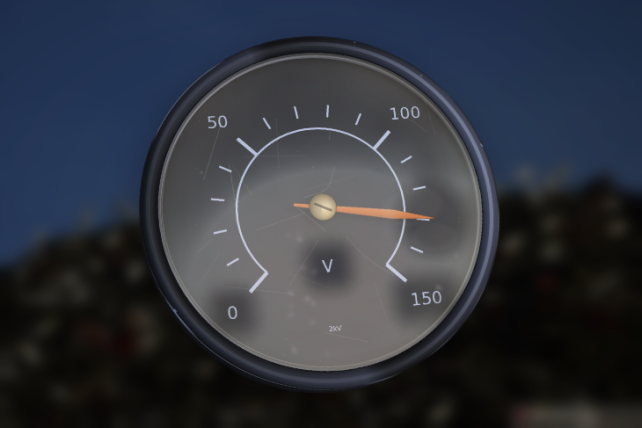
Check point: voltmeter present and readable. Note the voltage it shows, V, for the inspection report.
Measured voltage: 130 V
